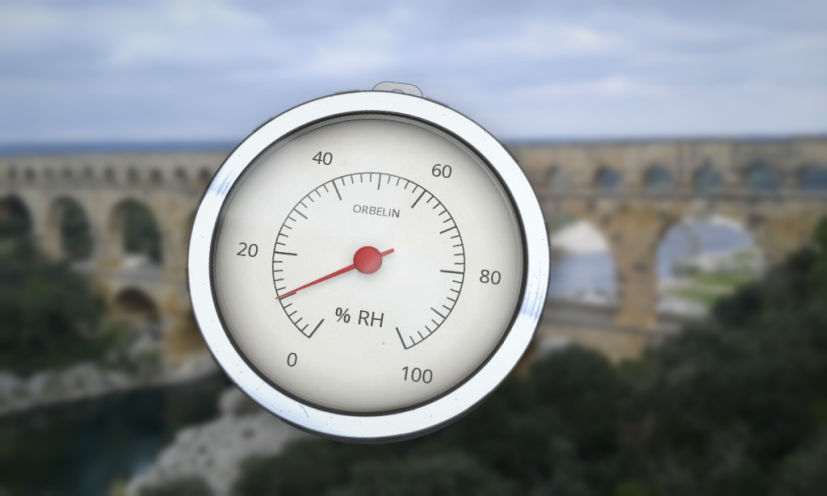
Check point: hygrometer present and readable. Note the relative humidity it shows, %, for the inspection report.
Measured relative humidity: 10 %
